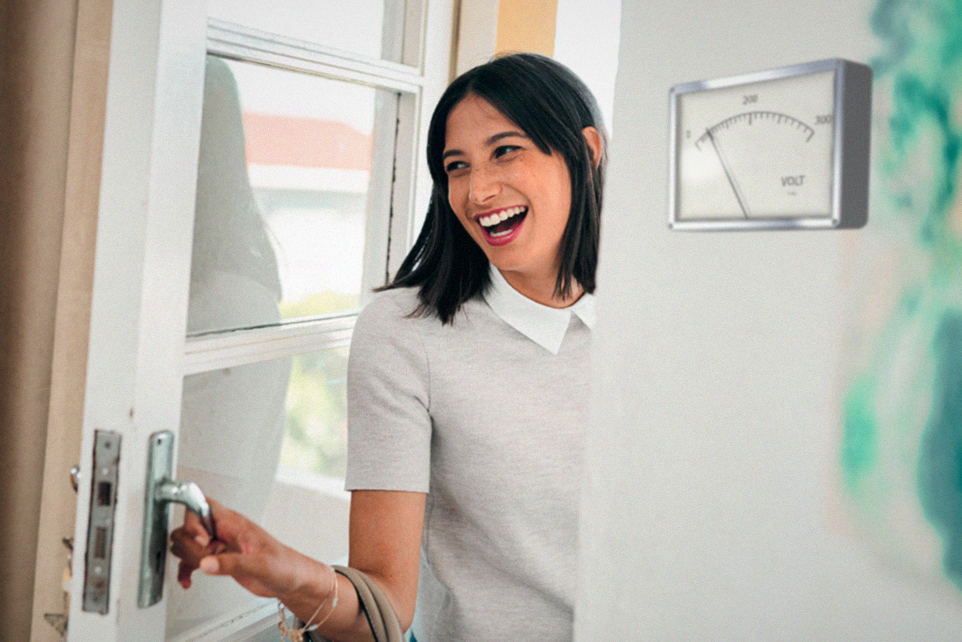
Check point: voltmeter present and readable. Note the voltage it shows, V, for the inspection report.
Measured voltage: 100 V
